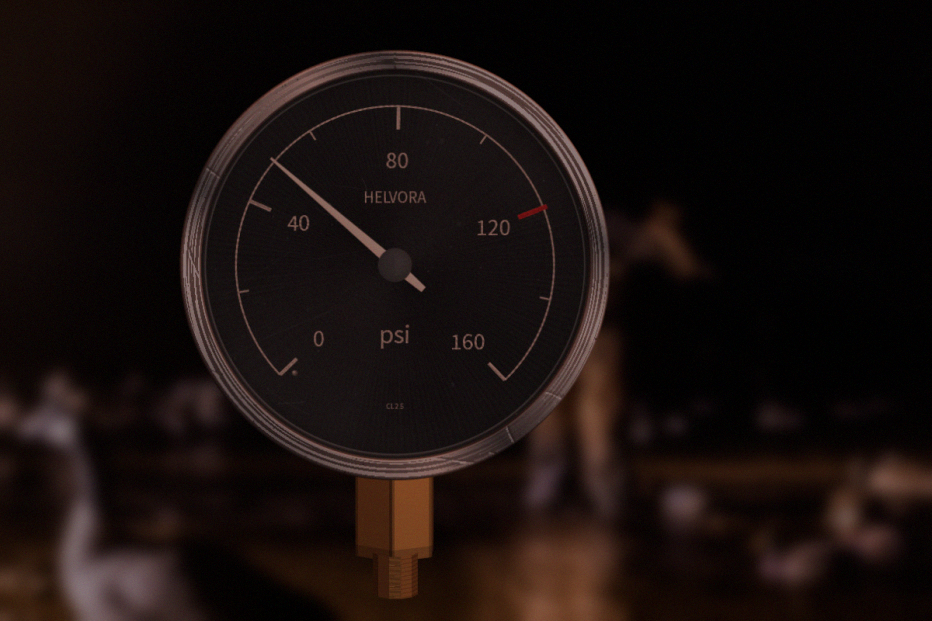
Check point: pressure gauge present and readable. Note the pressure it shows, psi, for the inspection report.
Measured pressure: 50 psi
